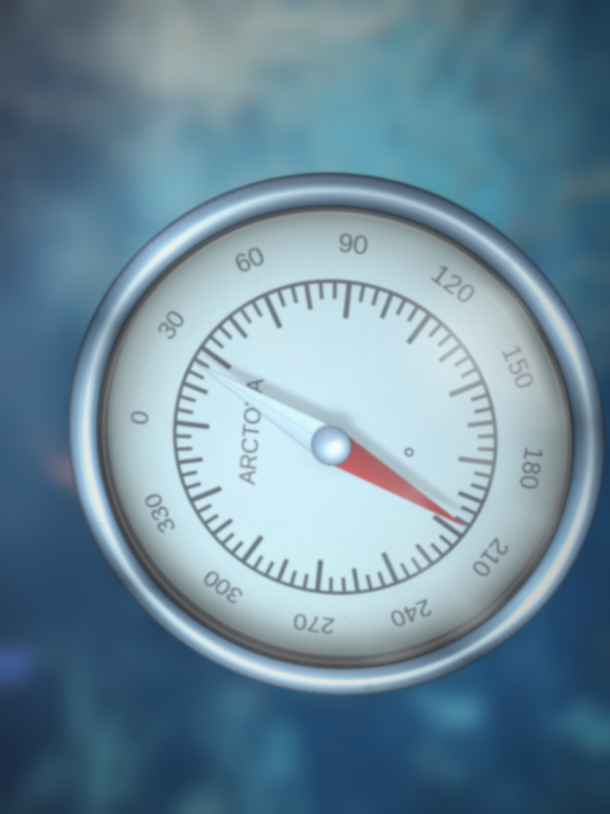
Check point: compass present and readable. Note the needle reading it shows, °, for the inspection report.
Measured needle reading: 205 °
